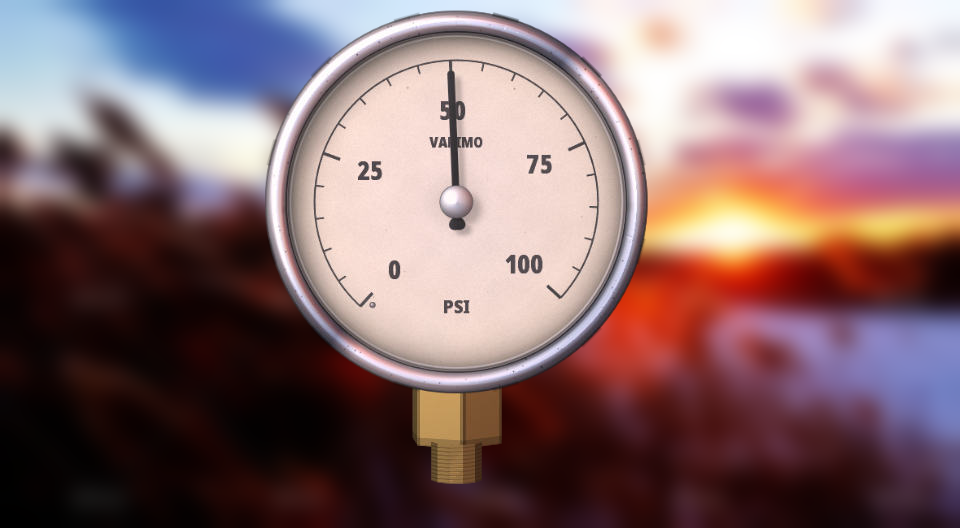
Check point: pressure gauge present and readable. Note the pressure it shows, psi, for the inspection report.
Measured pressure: 50 psi
